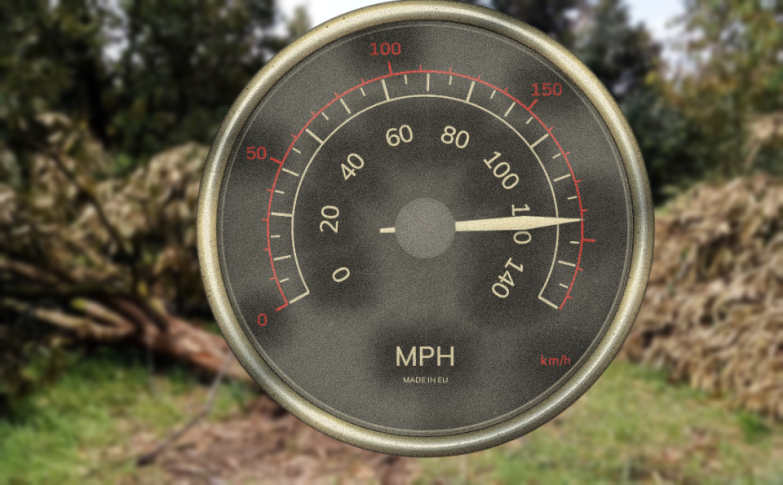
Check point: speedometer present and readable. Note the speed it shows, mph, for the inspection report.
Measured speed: 120 mph
